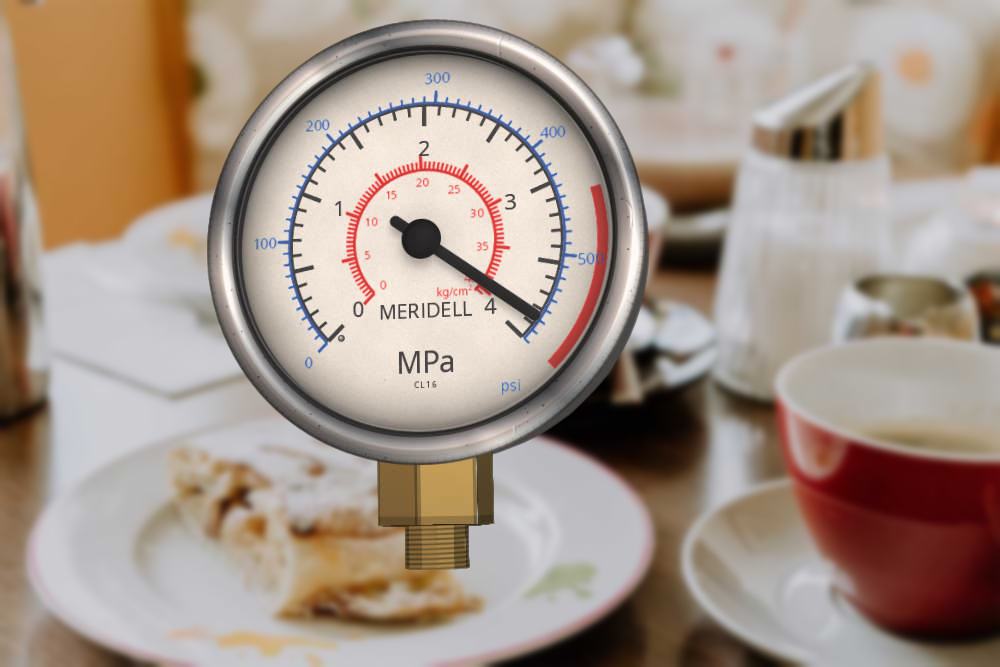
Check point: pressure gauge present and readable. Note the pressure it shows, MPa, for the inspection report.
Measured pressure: 3.85 MPa
